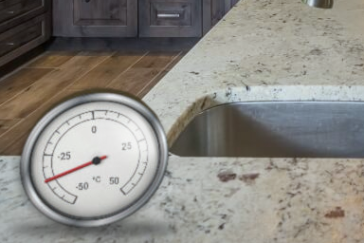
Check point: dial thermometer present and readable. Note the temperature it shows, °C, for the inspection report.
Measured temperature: -35 °C
